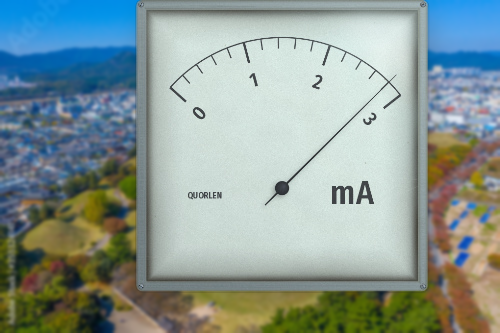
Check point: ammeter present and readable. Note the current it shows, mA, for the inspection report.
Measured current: 2.8 mA
